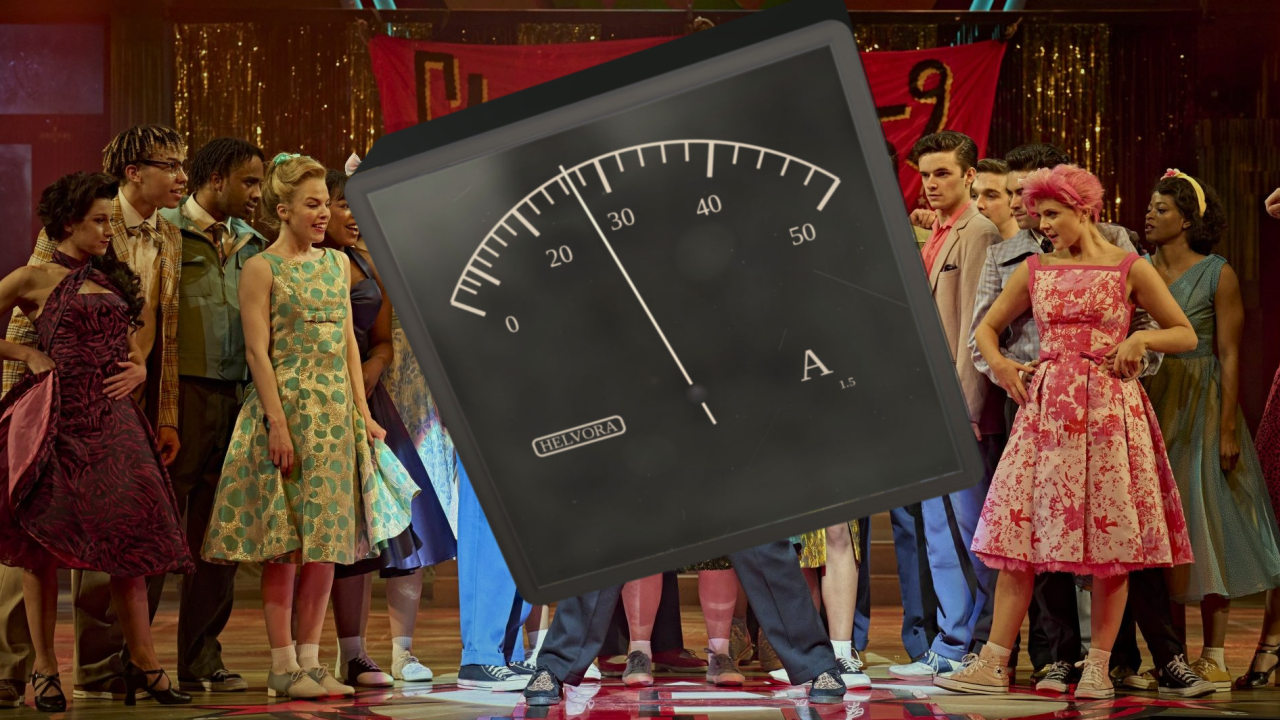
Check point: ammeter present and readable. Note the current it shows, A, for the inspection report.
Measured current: 27 A
